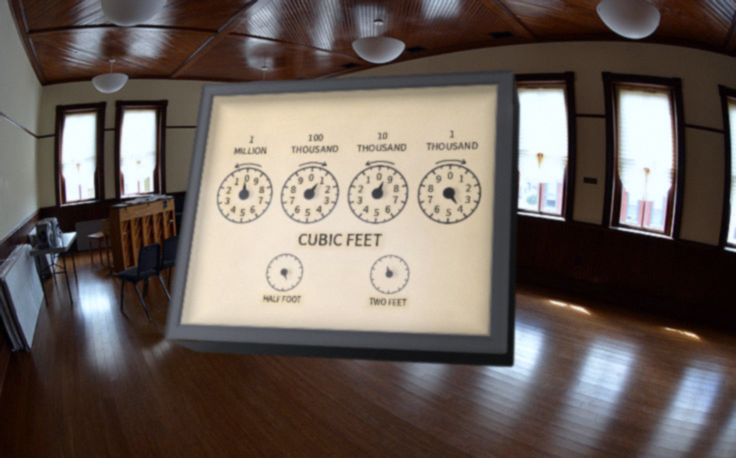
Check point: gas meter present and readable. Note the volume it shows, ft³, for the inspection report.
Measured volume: 9400 ft³
